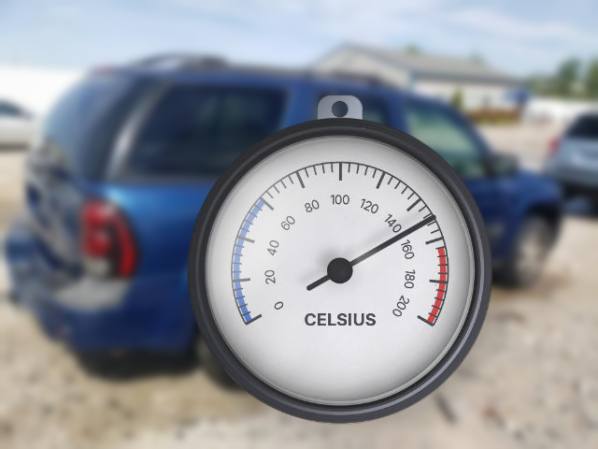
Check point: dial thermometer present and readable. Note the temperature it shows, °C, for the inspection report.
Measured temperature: 150 °C
